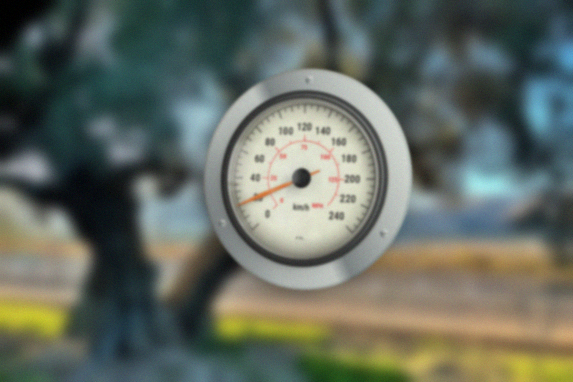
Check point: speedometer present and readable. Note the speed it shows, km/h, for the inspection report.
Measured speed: 20 km/h
